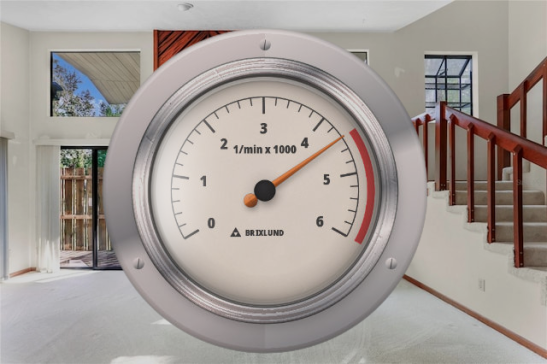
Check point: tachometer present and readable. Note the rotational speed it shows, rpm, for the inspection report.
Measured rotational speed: 4400 rpm
